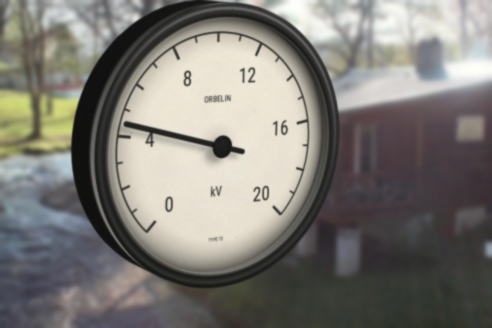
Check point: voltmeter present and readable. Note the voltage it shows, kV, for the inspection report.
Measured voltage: 4.5 kV
